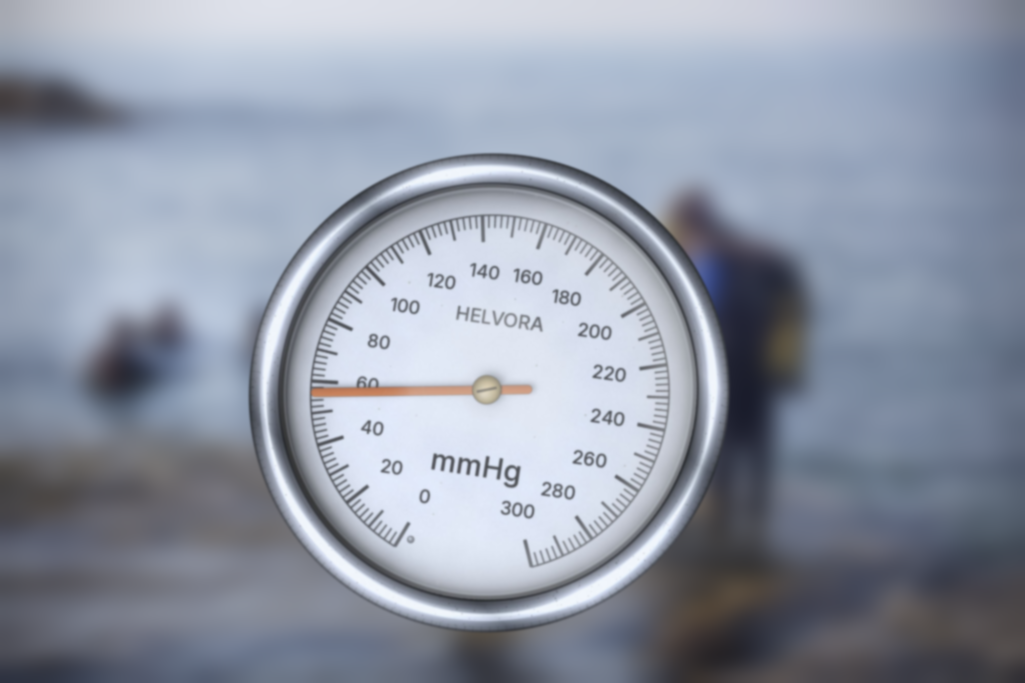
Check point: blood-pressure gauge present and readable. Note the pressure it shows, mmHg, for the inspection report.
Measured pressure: 56 mmHg
